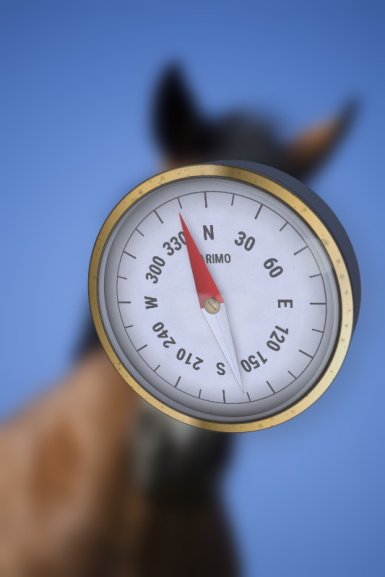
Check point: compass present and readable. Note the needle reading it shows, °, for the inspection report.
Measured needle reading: 345 °
